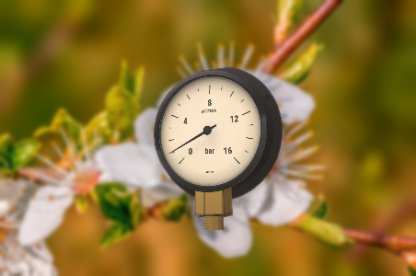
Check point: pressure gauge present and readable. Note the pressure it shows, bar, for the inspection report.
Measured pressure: 1 bar
